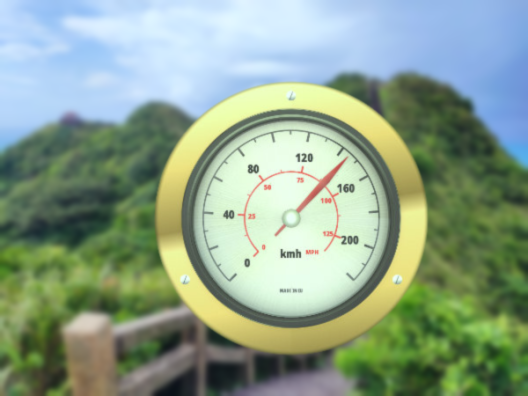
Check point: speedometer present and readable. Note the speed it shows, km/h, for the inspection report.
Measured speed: 145 km/h
